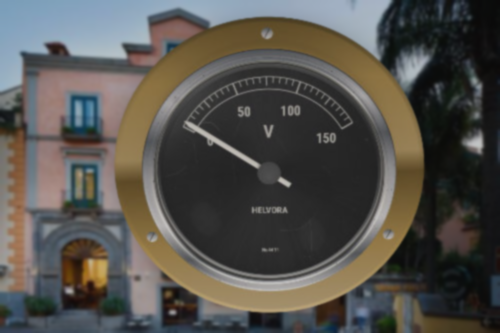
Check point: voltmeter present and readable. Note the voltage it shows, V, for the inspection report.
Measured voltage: 5 V
